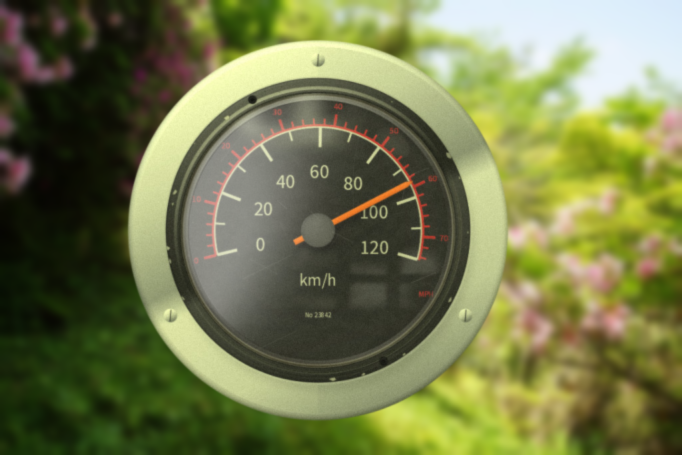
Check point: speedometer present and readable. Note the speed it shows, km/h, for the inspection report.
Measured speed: 95 km/h
